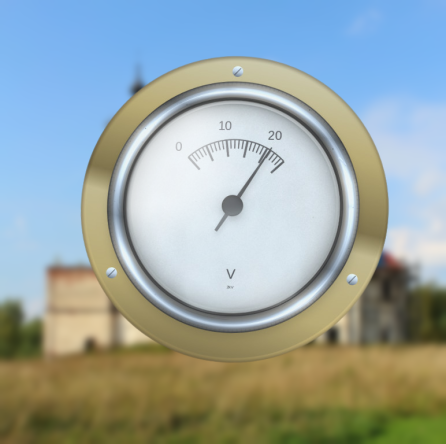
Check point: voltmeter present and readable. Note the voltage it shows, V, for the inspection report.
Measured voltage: 21 V
